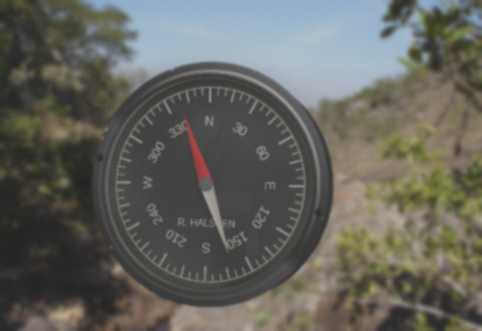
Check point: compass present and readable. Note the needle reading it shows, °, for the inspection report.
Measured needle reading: 340 °
